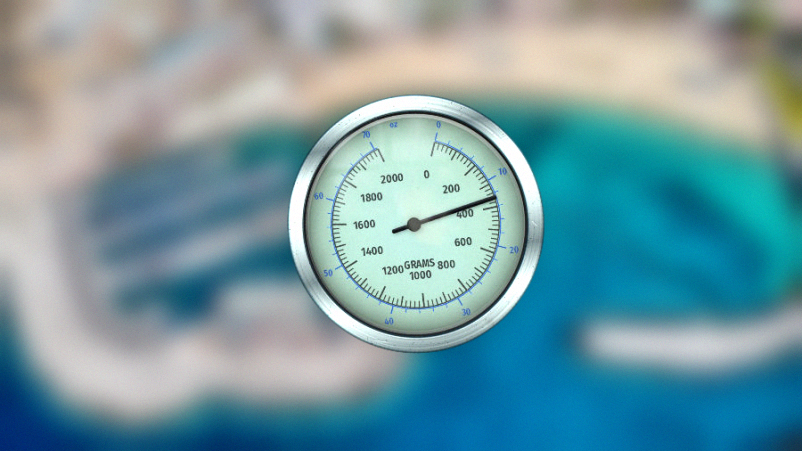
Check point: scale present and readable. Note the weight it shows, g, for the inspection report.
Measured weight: 360 g
